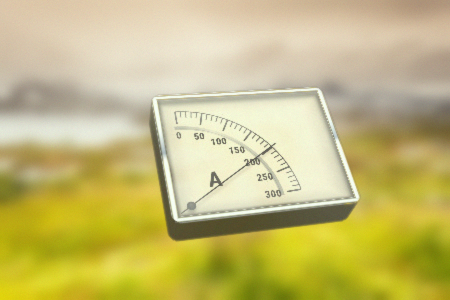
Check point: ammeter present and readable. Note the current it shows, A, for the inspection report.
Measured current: 200 A
